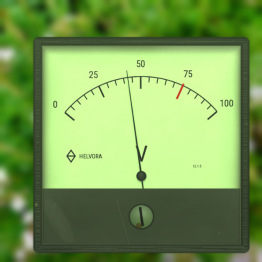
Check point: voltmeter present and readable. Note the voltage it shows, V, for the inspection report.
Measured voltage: 42.5 V
